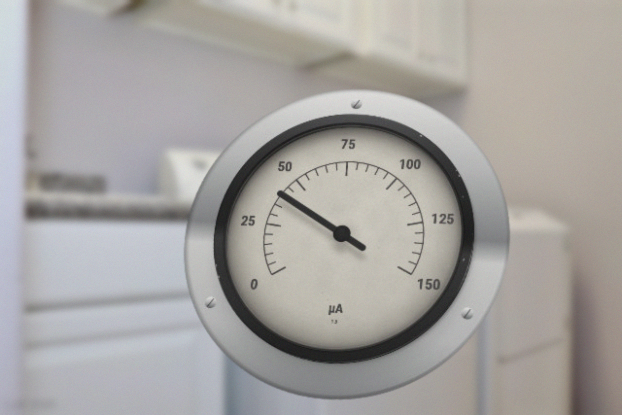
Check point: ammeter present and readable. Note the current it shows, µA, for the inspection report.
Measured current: 40 µA
